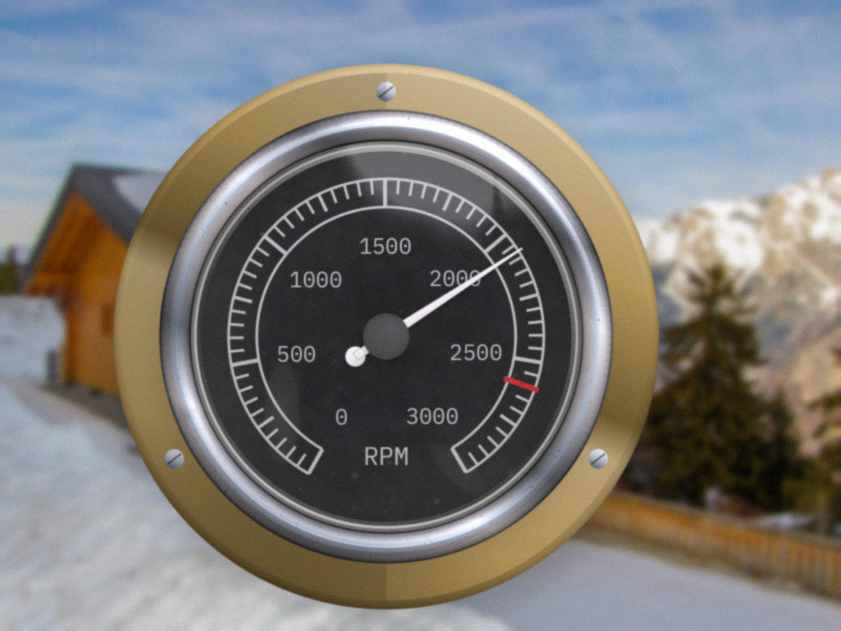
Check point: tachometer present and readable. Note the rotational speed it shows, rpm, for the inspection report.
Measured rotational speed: 2075 rpm
